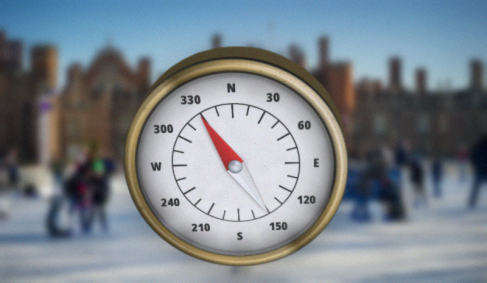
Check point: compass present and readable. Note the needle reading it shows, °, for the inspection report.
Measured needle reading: 330 °
